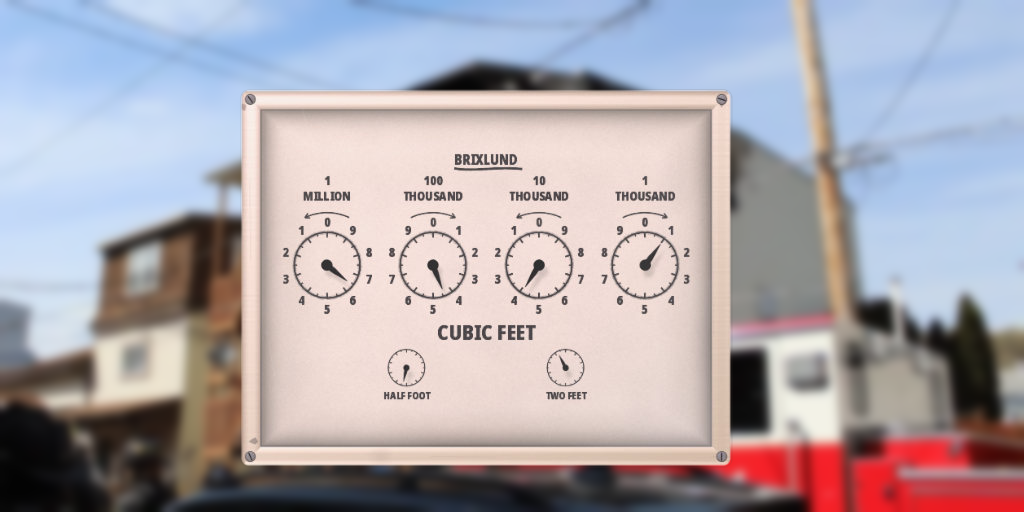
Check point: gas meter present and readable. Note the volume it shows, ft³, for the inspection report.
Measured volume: 644100 ft³
